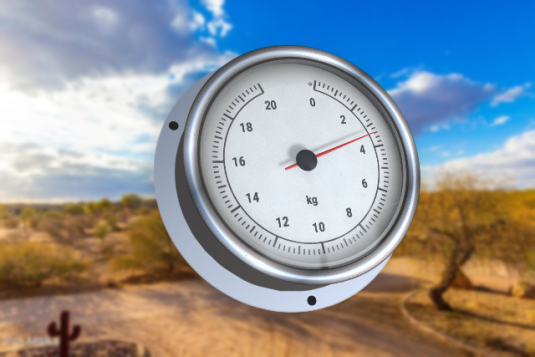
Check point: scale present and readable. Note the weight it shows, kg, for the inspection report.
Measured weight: 3.4 kg
